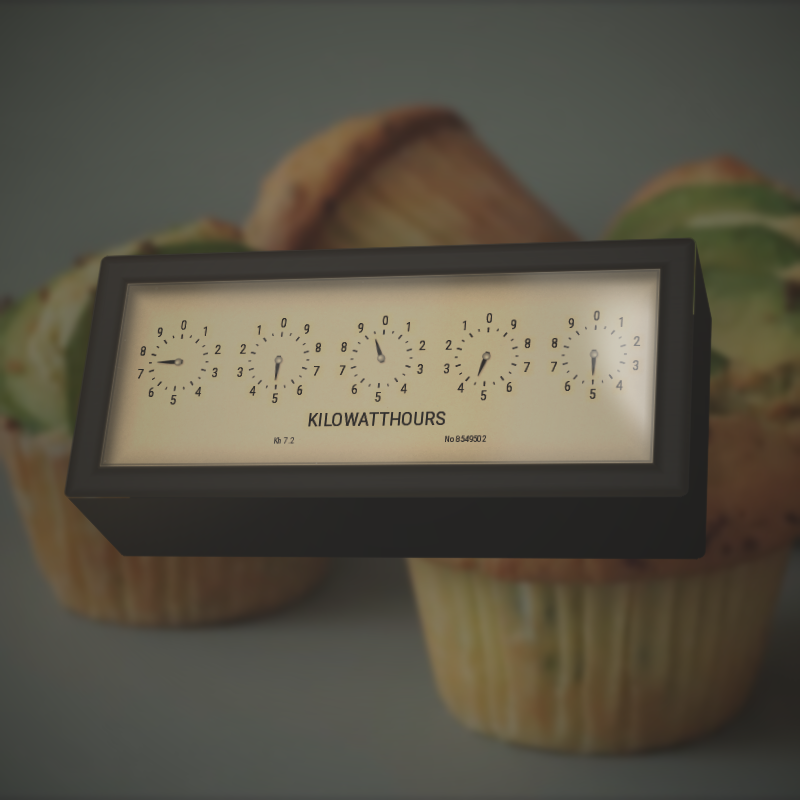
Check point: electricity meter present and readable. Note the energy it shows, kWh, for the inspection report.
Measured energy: 74945 kWh
